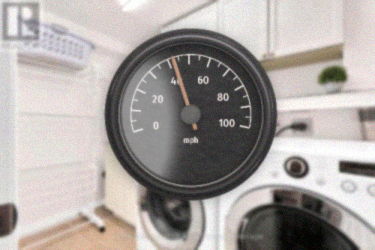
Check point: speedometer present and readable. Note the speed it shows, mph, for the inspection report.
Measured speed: 42.5 mph
